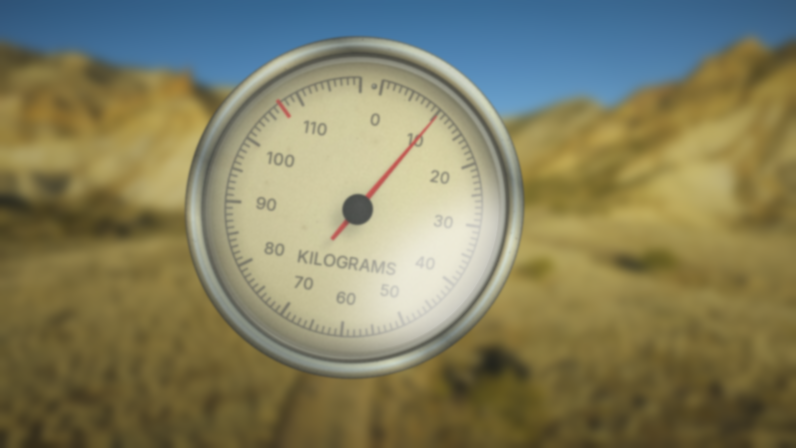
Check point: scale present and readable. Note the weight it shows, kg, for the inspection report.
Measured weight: 10 kg
